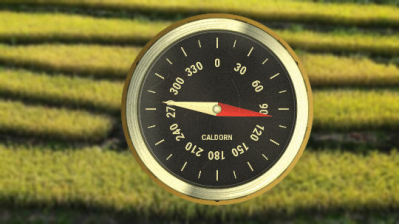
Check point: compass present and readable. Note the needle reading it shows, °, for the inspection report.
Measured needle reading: 97.5 °
